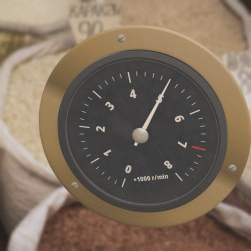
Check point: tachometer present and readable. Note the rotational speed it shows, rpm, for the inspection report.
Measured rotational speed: 5000 rpm
